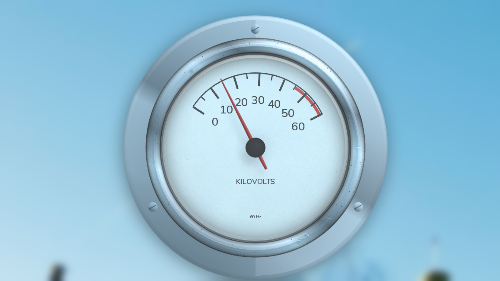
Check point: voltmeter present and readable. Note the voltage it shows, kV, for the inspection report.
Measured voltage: 15 kV
